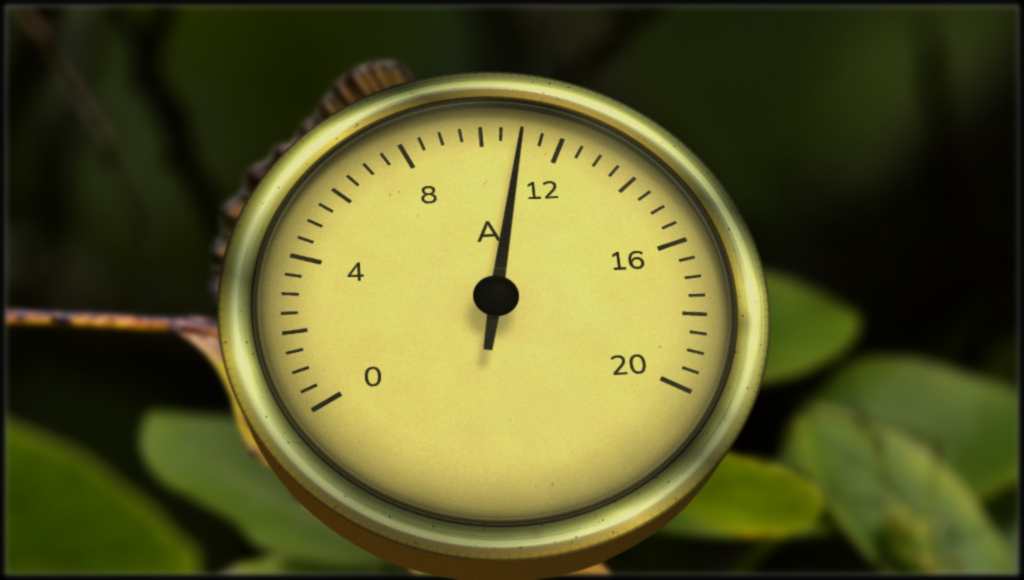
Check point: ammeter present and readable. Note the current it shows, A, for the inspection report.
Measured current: 11 A
